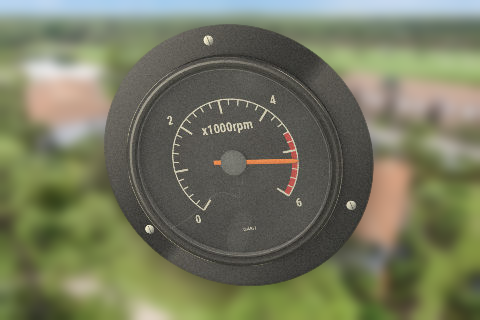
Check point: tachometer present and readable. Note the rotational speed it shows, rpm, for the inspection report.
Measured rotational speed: 5200 rpm
